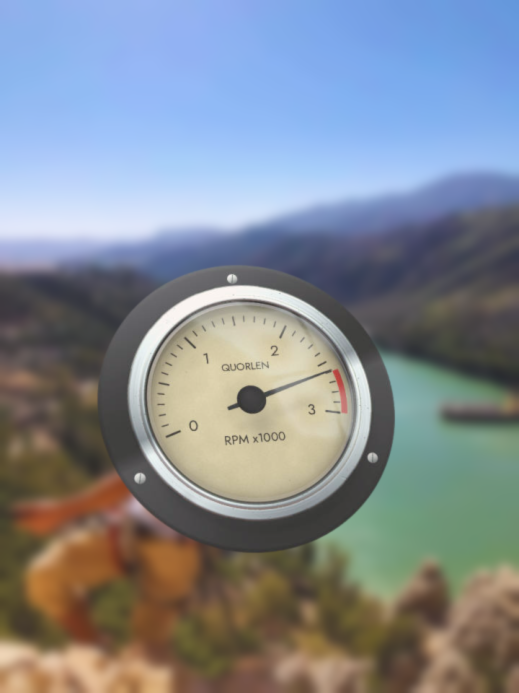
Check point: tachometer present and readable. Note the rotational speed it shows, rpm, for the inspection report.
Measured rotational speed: 2600 rpm
